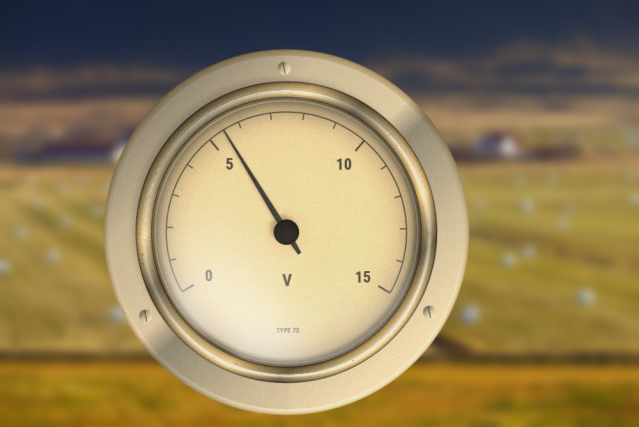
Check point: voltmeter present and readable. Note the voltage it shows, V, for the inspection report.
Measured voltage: 5.5 V
